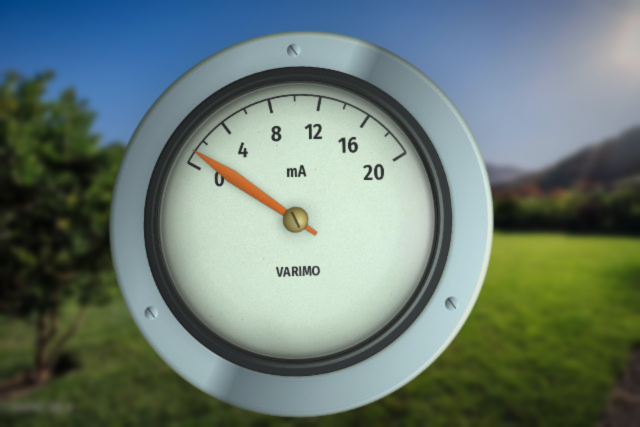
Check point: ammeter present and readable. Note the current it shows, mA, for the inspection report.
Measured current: 1 mA
